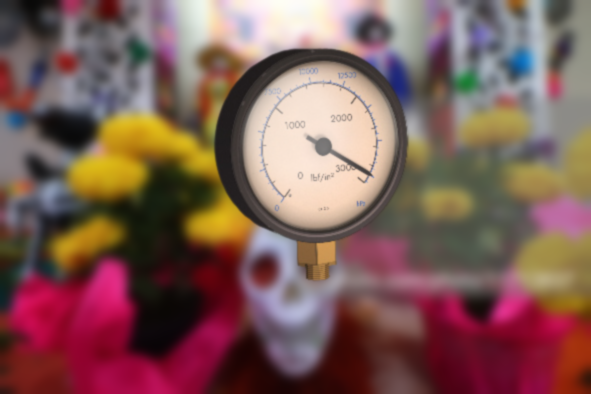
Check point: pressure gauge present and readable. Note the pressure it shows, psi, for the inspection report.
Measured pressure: 2900 psi
